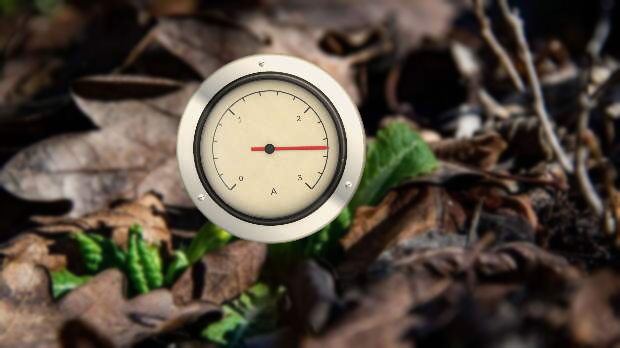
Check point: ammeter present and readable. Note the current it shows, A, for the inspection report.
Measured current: 2.5 A
